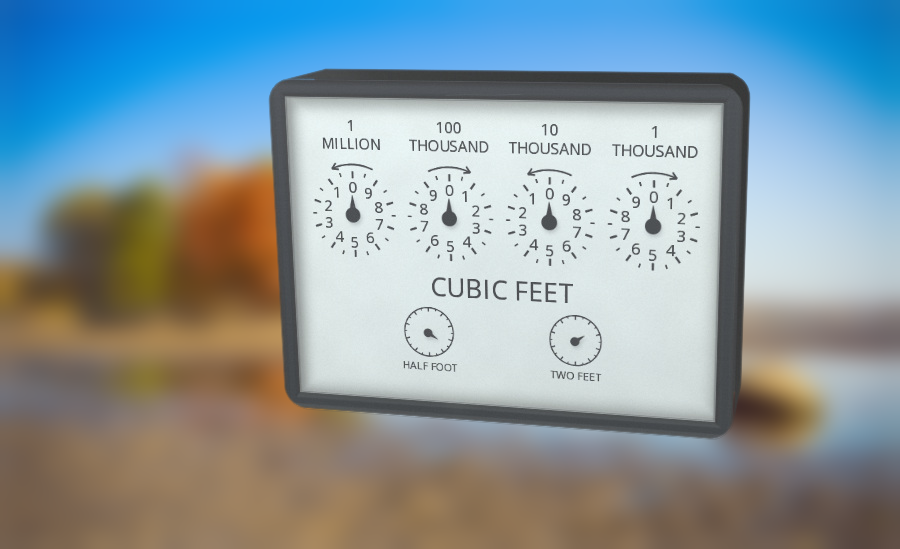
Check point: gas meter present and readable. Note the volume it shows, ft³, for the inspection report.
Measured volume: 0 ft³
